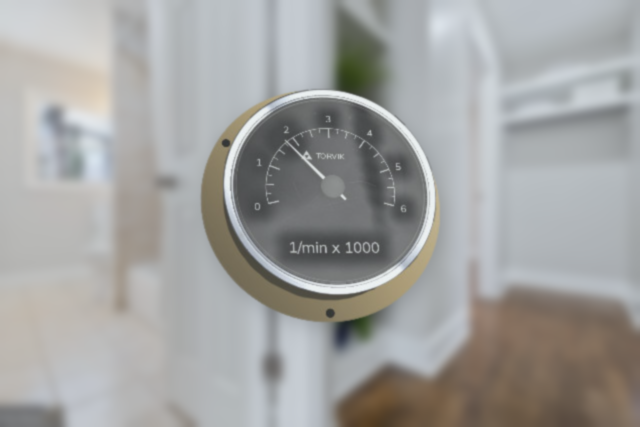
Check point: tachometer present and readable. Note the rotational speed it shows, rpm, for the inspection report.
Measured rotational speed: 1750 rpm
